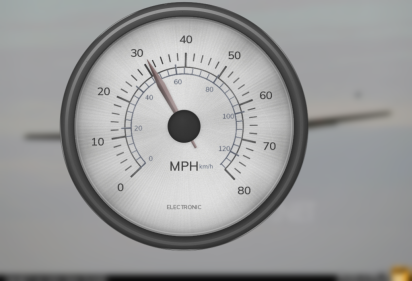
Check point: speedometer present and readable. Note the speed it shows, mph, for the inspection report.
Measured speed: 31 mph
